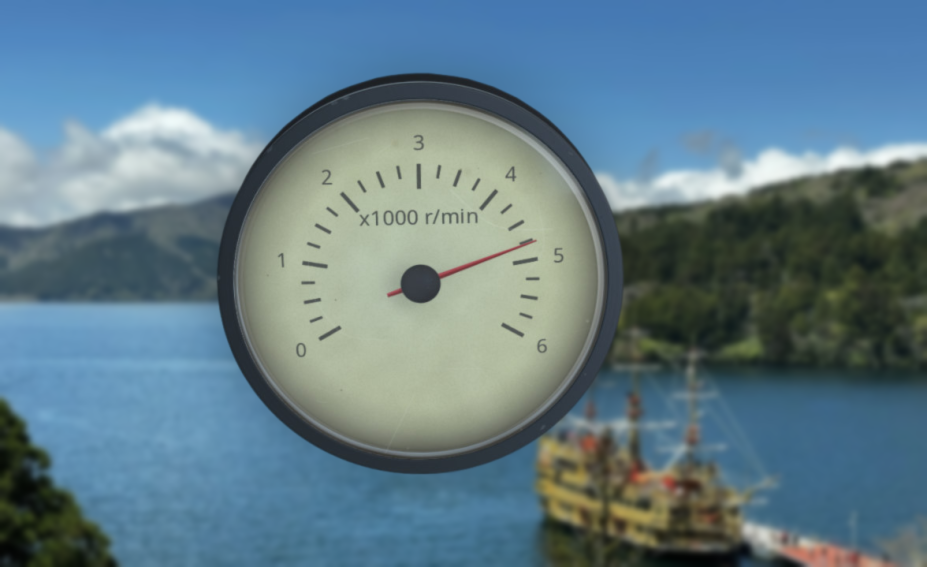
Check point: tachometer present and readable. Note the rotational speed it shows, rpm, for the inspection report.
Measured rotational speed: 4750 rpm
